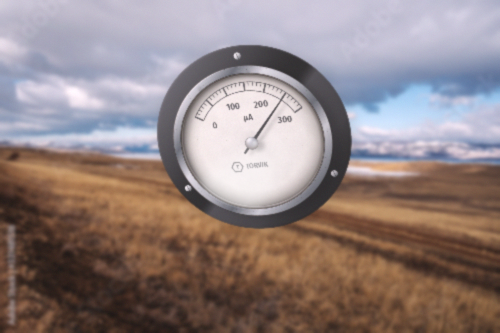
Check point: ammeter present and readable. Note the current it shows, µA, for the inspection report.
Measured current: 250 µA
